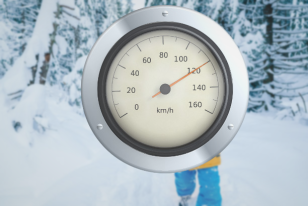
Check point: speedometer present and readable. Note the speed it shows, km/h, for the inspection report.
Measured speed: 120 km/h
